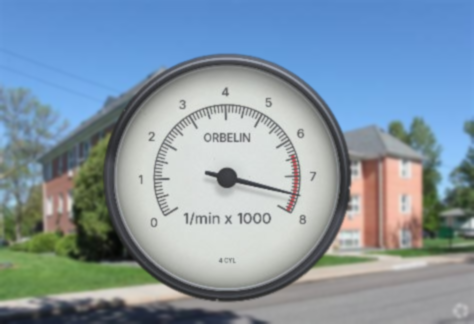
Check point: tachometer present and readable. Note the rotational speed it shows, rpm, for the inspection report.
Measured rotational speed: 7500 rpm
